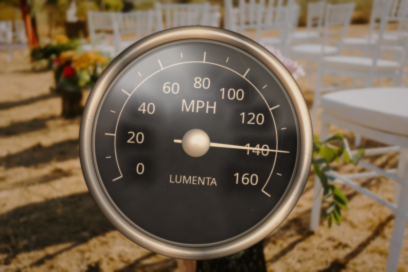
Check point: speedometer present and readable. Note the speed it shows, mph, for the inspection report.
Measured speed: 140 mph
